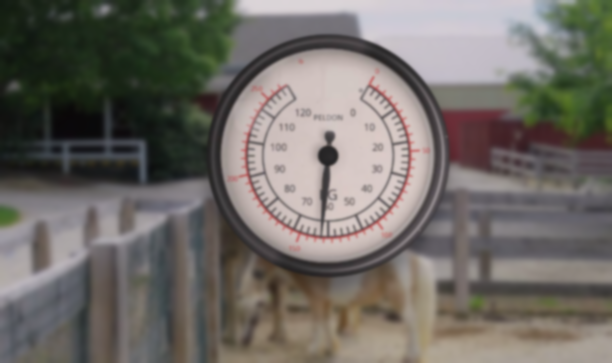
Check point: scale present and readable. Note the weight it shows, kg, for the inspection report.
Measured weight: 62 kg
